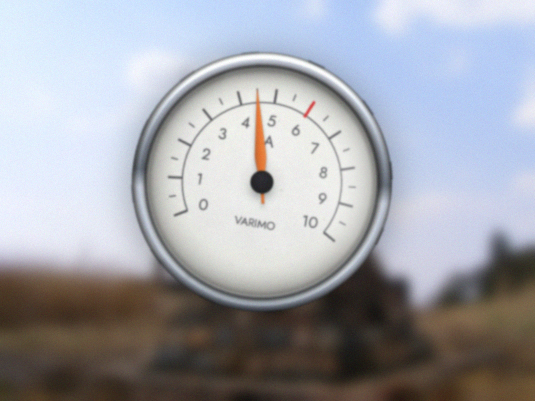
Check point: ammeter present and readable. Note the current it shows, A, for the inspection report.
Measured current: 4.5 A
